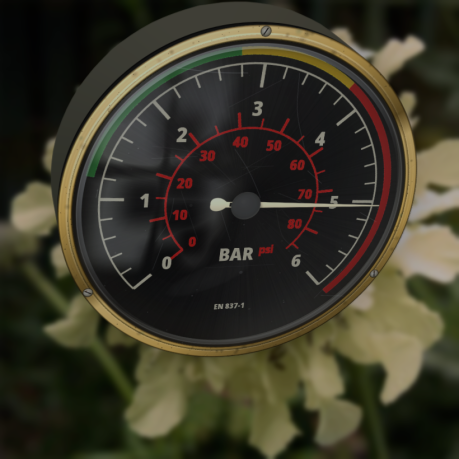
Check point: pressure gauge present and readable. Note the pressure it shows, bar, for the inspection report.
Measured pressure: 5 bar
